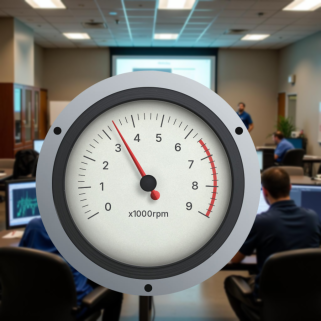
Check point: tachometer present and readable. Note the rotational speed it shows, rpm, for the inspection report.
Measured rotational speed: 3400 rpm
